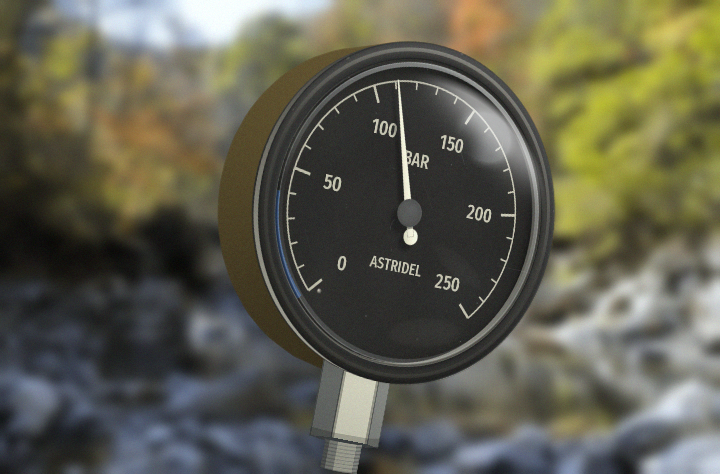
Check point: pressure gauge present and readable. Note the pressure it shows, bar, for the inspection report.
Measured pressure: 110 bar
